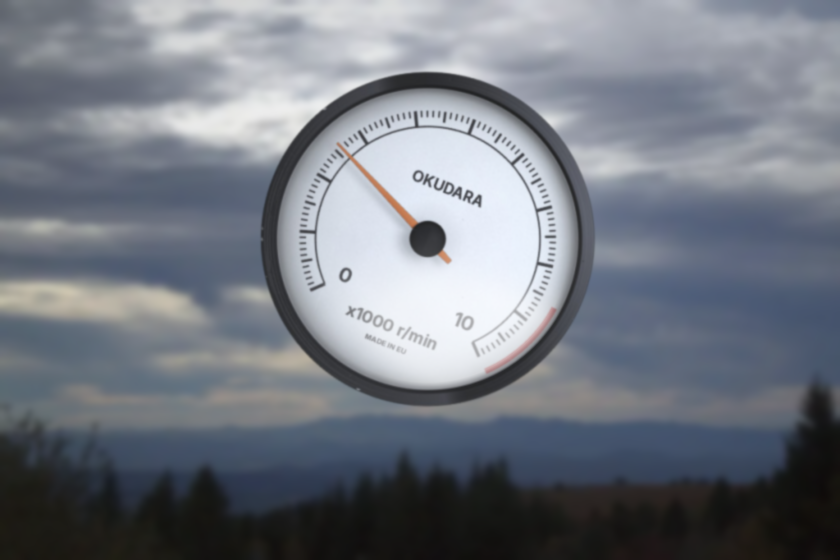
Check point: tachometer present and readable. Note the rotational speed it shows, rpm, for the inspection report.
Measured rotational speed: 2600 rpm
